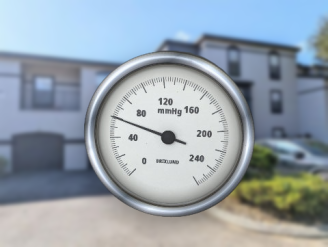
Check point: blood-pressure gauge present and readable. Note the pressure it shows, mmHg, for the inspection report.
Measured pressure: 60 mmHg
